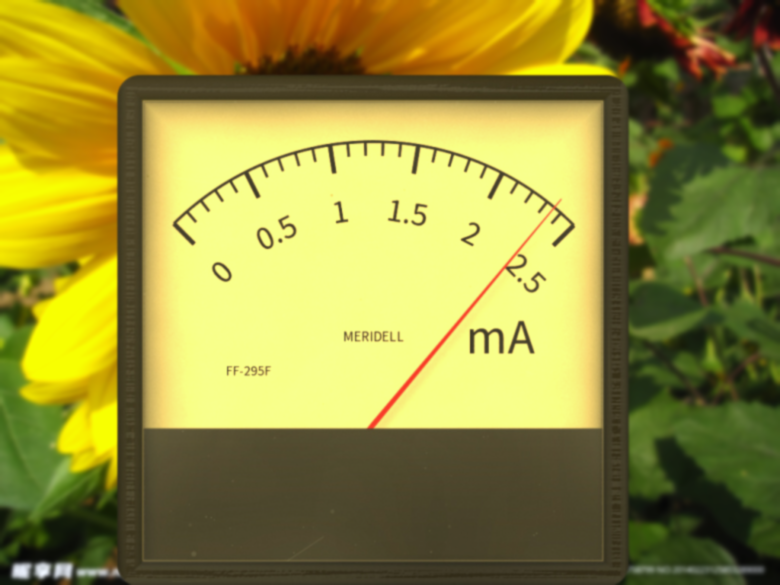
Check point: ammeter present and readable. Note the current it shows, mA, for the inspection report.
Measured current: 2.35 mA
